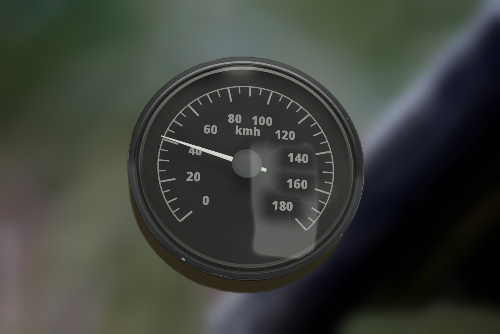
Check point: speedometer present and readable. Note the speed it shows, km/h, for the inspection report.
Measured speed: 40 km/h
